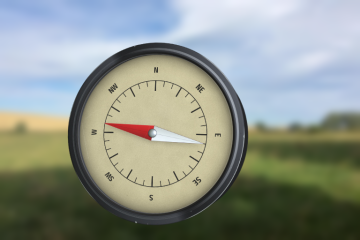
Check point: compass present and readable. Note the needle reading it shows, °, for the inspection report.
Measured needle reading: 280 °
